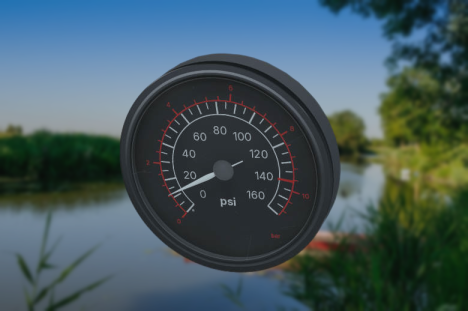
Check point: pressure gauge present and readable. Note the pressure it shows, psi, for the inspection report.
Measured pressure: 12.5 psi
